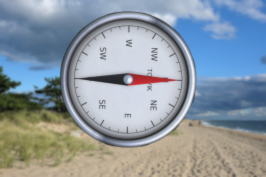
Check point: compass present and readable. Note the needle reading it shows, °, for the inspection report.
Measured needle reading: 0 °
